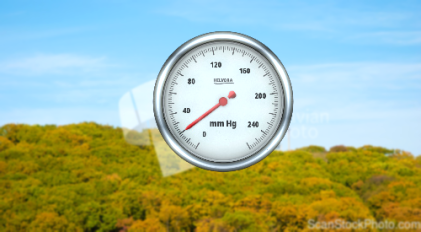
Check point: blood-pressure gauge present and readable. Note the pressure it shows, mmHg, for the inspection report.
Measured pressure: 20 mmHg
